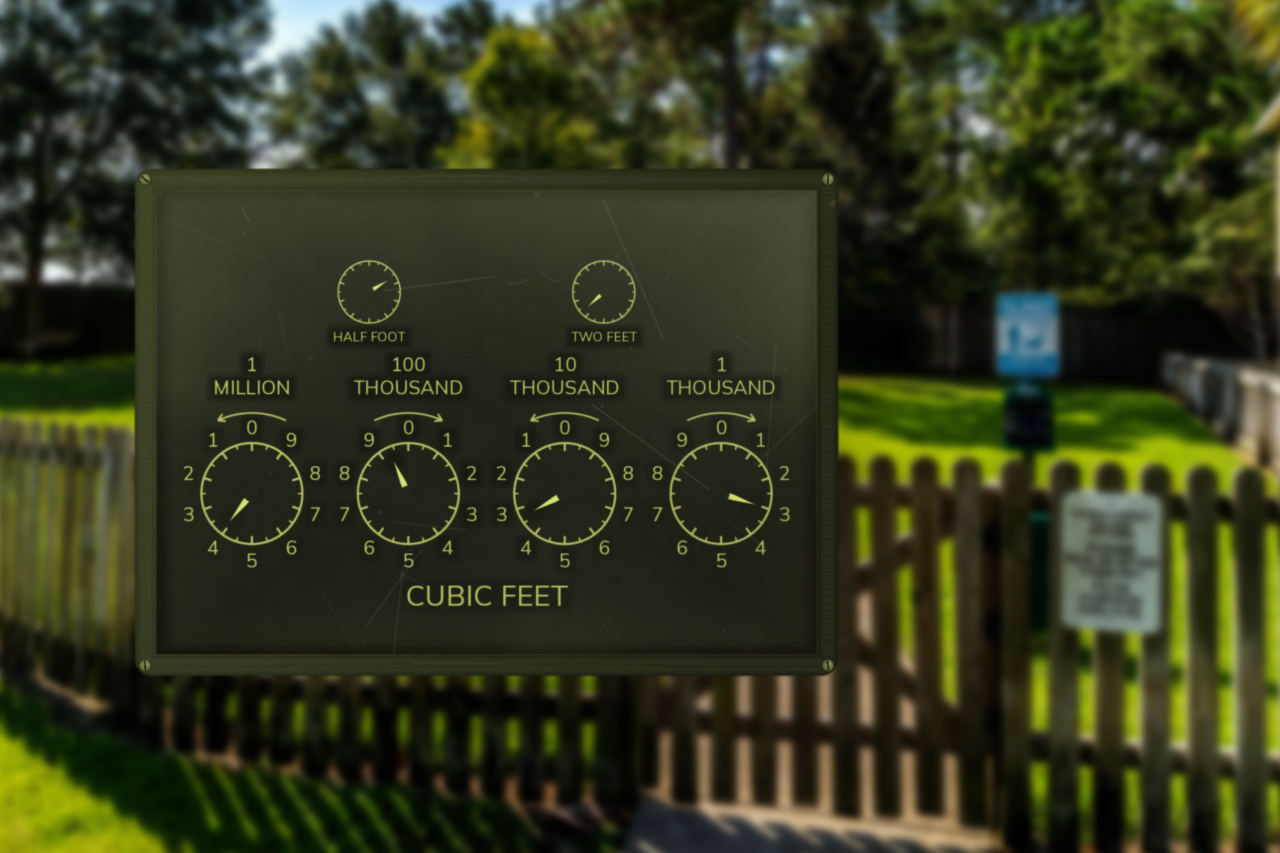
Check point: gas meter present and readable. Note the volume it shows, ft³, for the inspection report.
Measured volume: 393300 ft³
